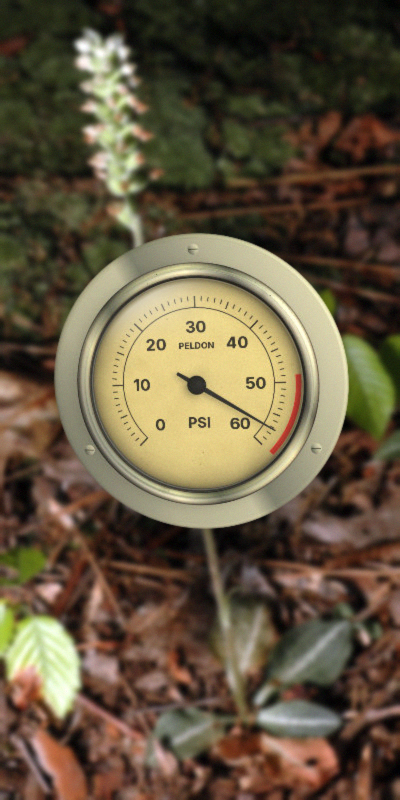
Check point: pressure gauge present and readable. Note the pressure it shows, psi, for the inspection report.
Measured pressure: 57 psi
